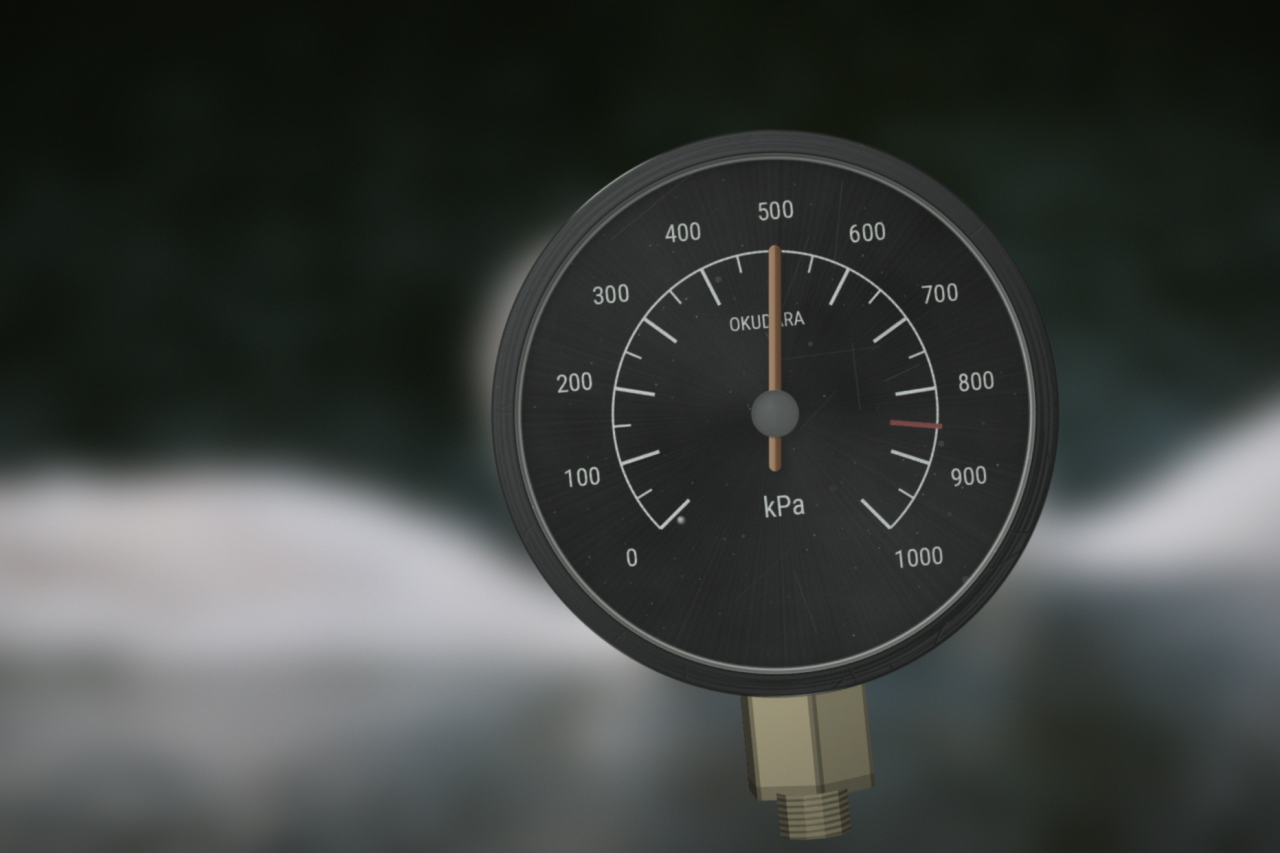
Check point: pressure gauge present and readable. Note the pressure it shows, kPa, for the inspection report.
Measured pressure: 500 kPa
